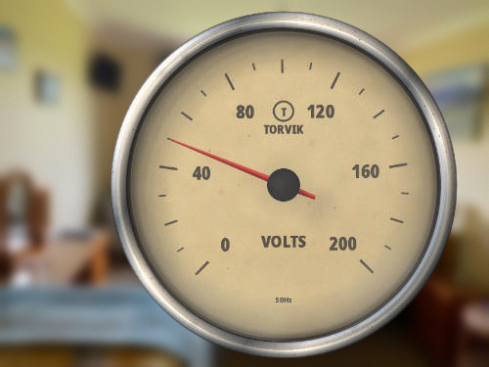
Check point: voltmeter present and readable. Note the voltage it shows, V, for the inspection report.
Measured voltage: 50 V
